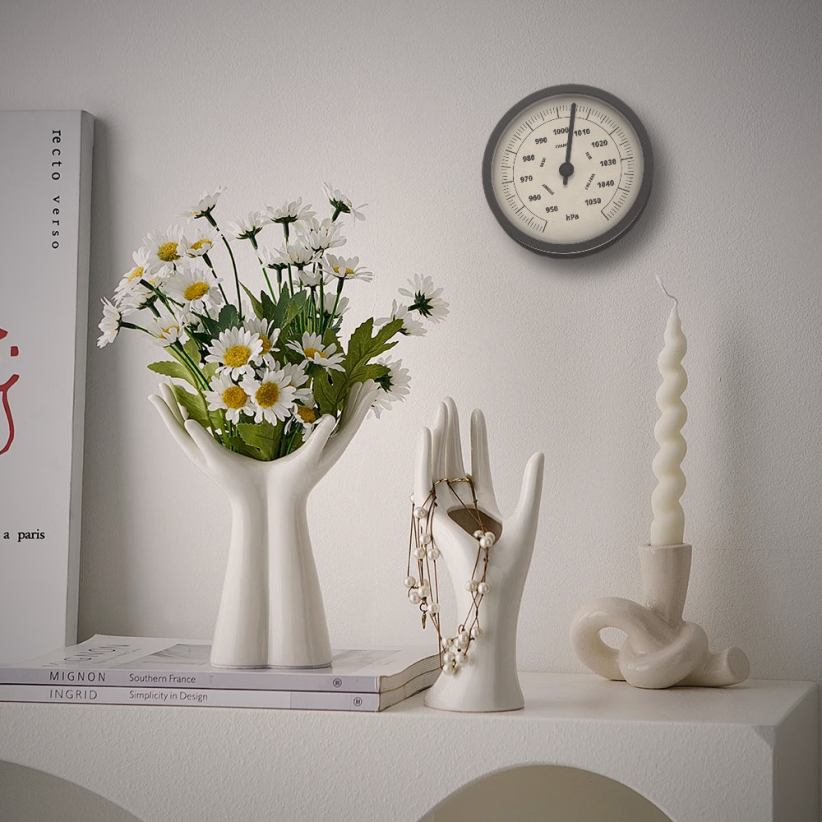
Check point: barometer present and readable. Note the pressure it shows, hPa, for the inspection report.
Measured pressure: 1005 hPa
